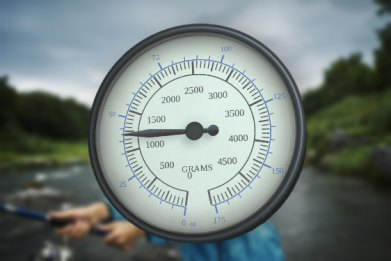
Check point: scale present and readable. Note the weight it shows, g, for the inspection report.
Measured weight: 1200 g
